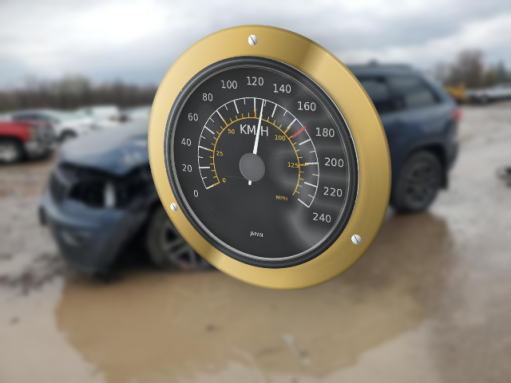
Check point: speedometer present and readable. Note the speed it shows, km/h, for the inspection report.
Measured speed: 130 km/h
